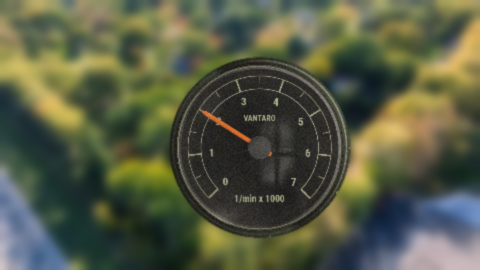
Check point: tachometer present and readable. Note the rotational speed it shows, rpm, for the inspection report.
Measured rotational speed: 2000 rpm
